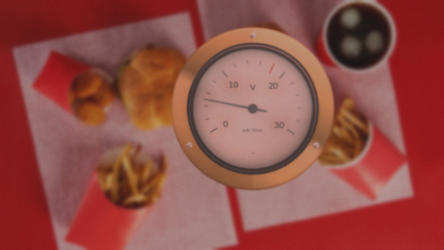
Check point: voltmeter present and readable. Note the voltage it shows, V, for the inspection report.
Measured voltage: 5 V
